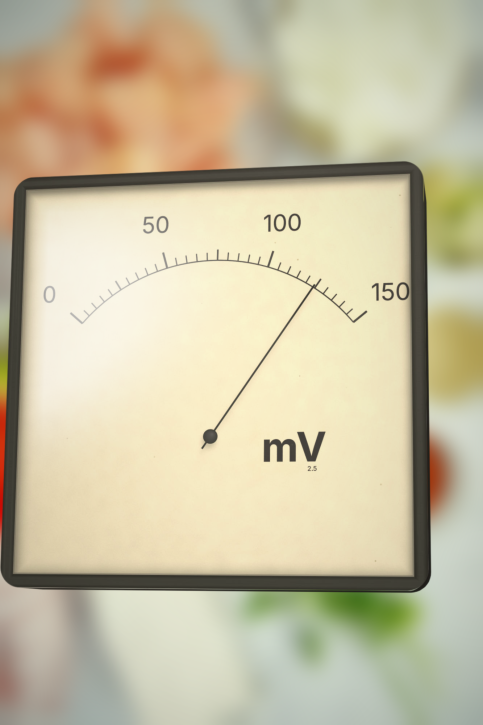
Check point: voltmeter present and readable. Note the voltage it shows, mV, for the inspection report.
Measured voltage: 125 mV
